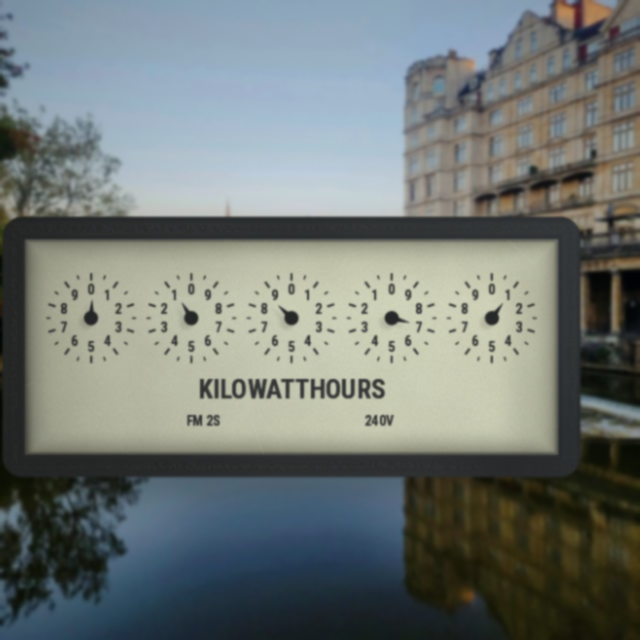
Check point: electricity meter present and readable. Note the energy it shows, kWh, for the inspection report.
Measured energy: 871 kWh
